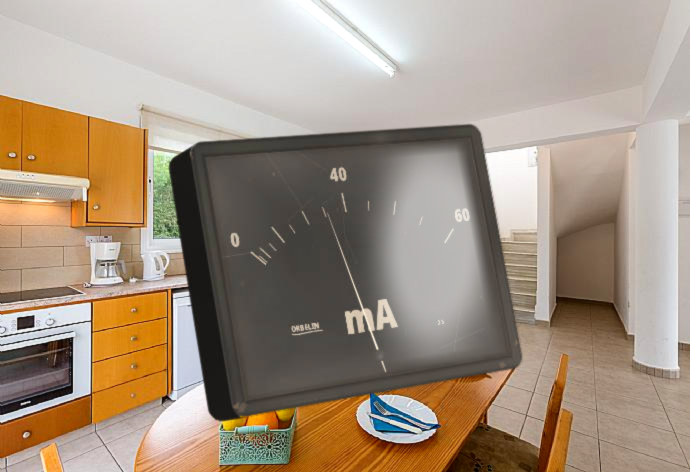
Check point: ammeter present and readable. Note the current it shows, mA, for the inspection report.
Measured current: 35 mA
